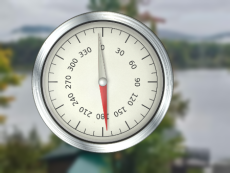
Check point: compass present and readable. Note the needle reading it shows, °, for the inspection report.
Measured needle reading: 175 °
